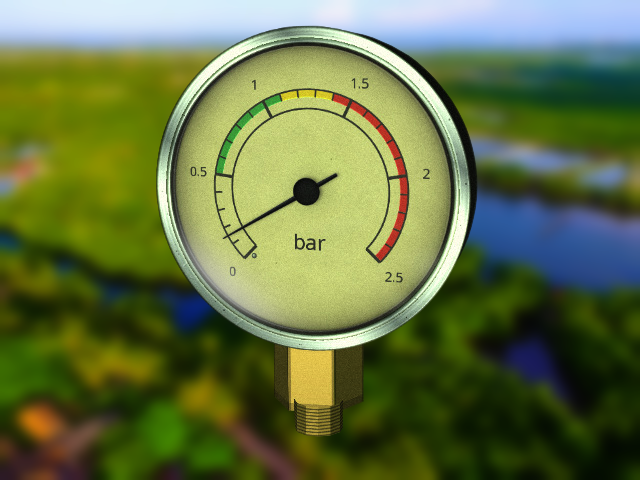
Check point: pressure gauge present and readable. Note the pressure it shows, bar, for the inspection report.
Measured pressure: 0.15 bar
